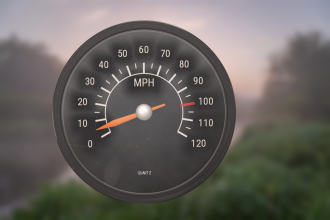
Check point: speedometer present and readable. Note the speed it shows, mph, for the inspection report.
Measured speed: 5 mph
